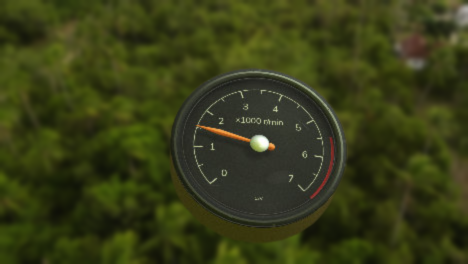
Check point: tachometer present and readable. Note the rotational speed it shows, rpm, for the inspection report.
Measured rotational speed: 1500 rpm
